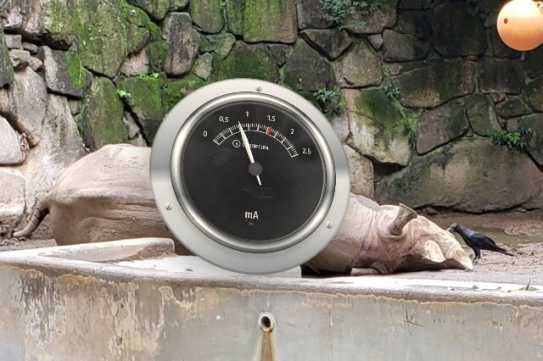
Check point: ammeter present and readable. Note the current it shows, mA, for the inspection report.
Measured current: 0.75 mA
